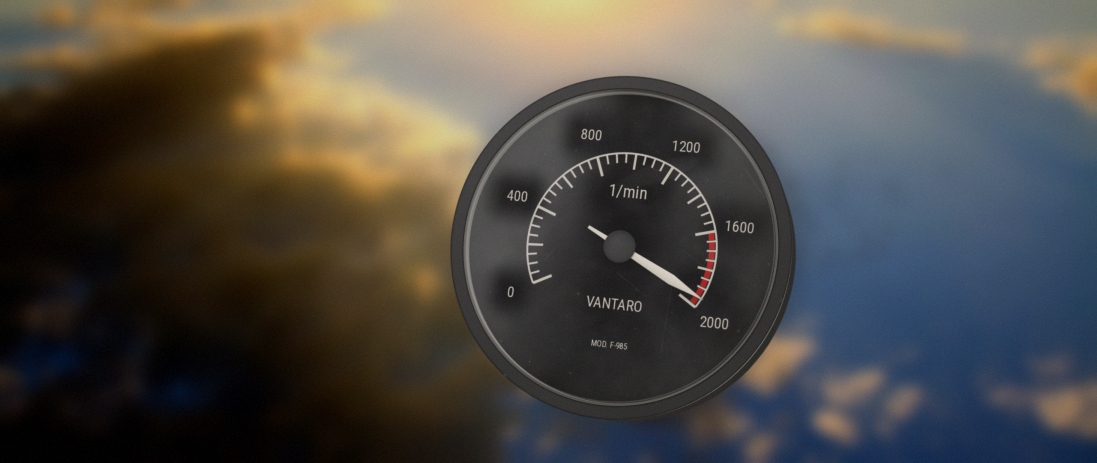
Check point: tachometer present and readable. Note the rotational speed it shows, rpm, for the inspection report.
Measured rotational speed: 1950 rpm
